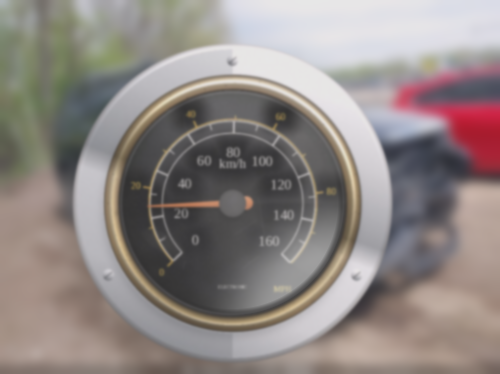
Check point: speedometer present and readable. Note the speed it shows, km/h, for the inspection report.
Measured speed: 25 km/h
